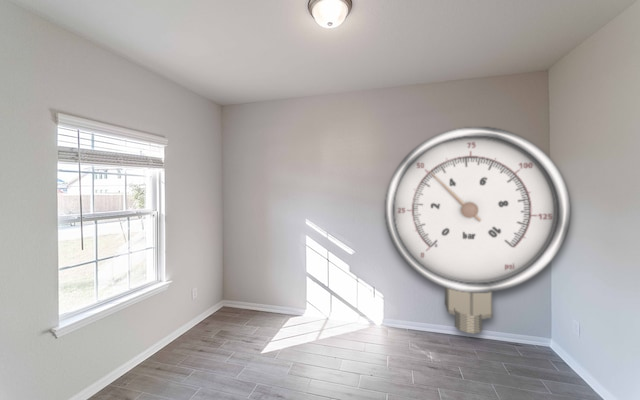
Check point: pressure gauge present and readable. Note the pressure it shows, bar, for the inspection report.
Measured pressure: 3.5 bar
